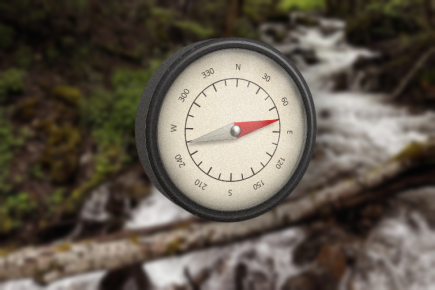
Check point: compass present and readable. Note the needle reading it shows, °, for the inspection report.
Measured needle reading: 75 °
